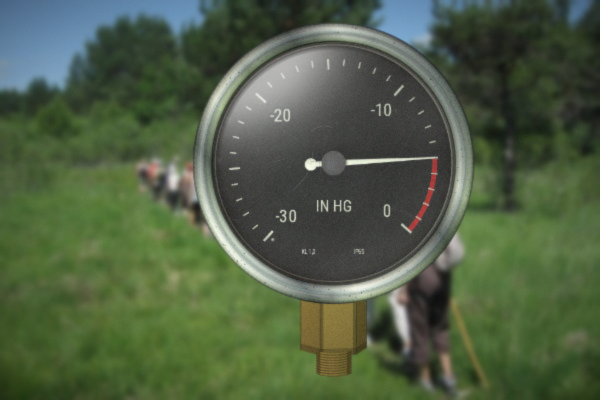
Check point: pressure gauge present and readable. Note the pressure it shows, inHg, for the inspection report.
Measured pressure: -5 inHg
